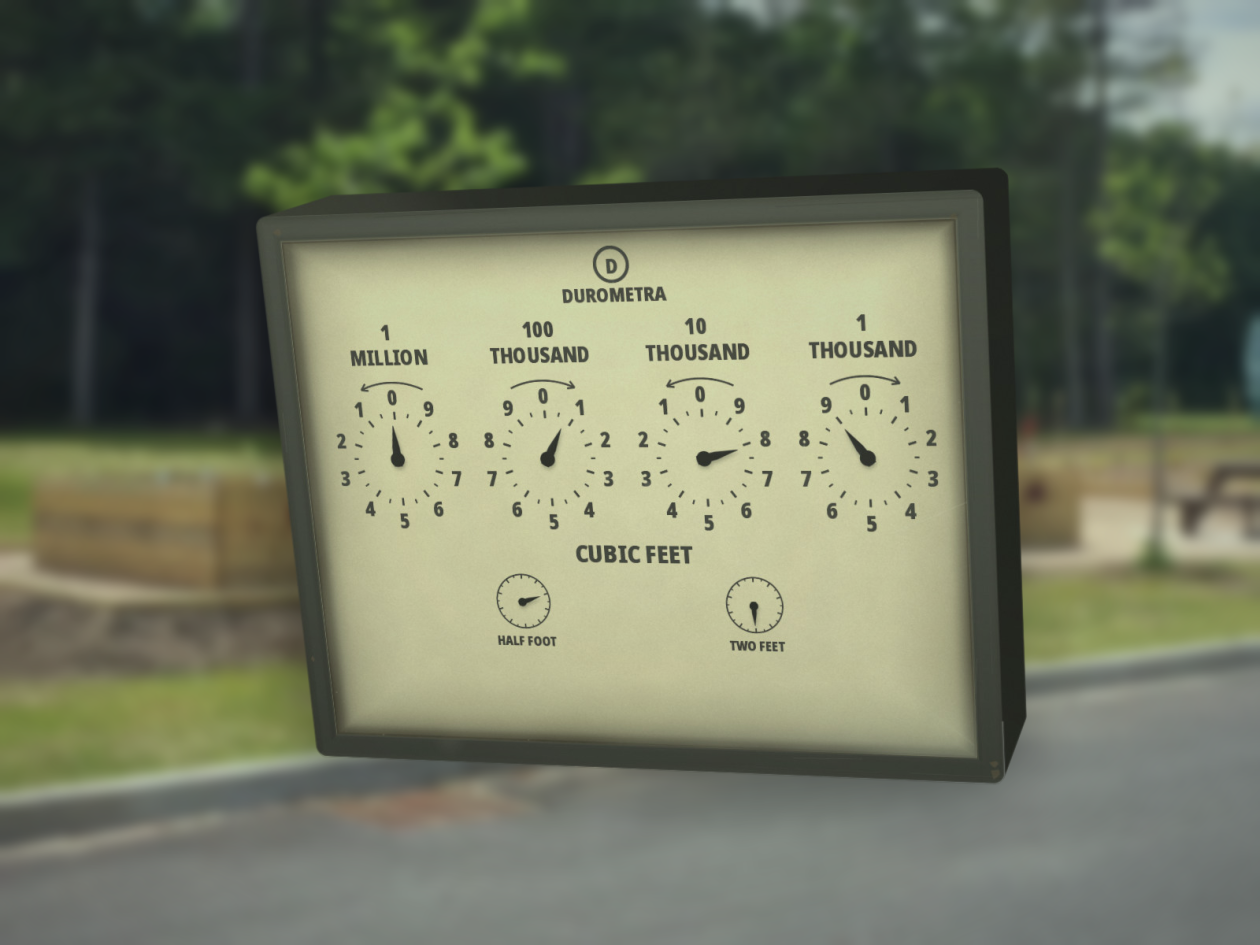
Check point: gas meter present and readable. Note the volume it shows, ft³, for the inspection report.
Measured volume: 7900 ft³
